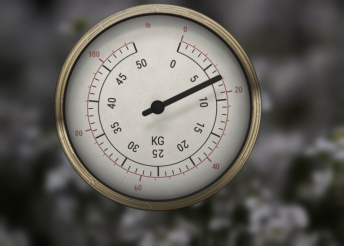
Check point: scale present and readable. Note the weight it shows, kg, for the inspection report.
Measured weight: 7 kg
